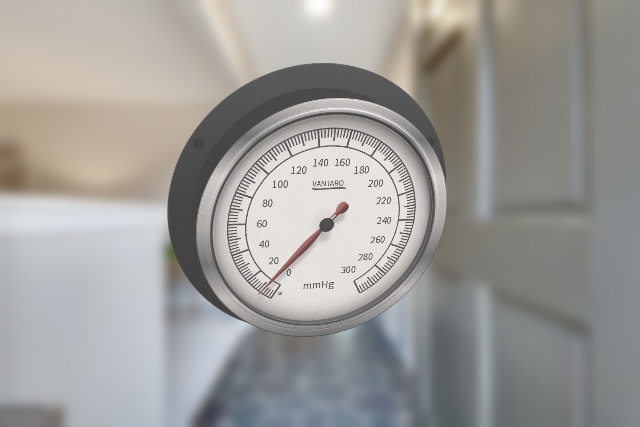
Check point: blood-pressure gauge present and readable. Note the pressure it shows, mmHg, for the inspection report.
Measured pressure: 10 mmHg
